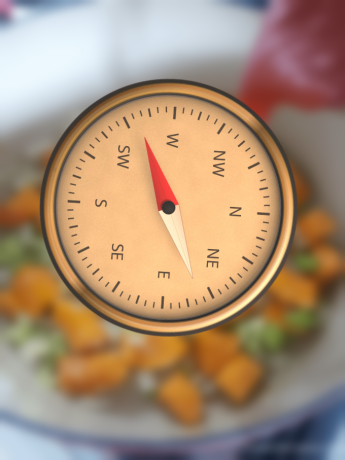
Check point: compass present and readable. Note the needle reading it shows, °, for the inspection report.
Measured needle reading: 247.5 °
